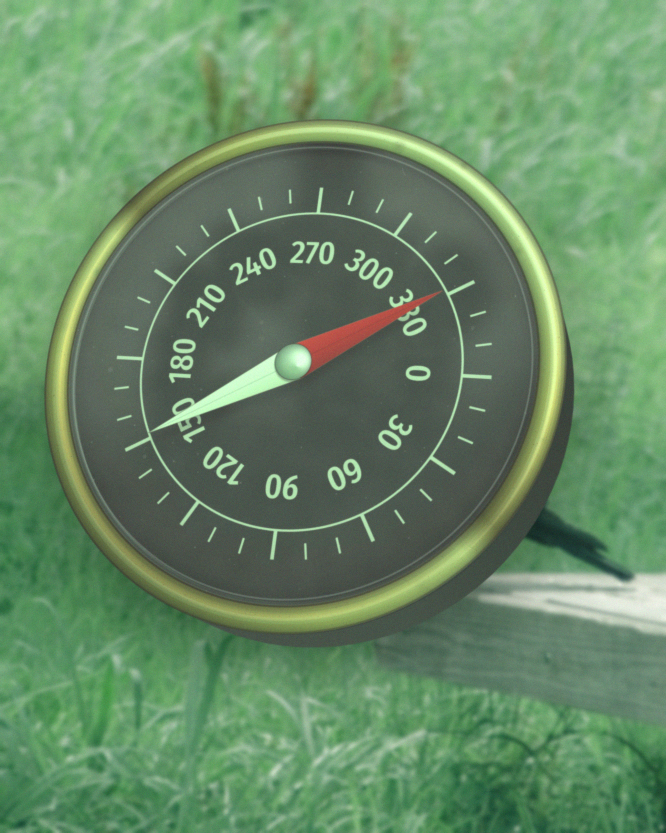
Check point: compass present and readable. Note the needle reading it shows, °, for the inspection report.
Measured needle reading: 330 °
